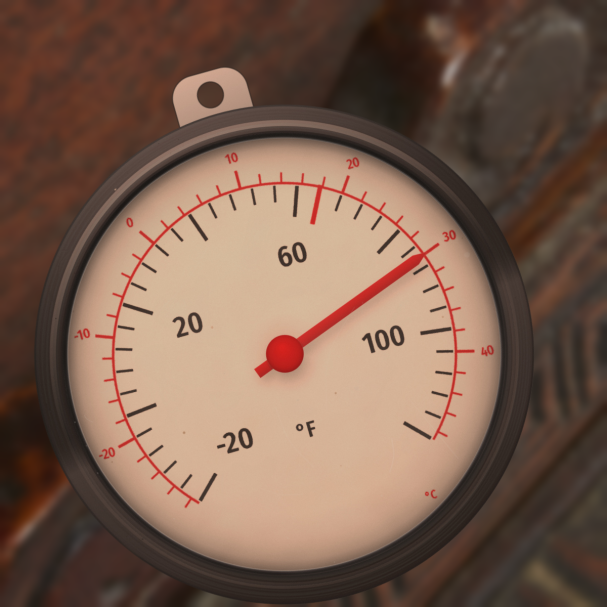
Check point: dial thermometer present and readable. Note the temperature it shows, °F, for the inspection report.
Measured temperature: 86 °F
